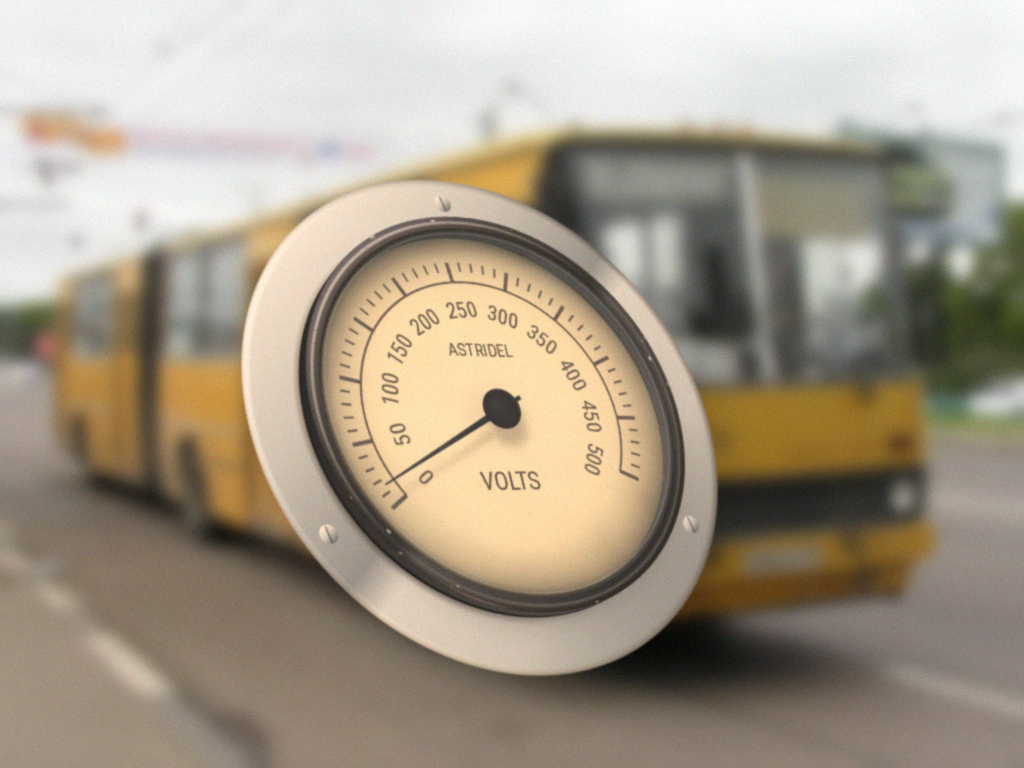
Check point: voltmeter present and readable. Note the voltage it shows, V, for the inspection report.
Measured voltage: 15 V
